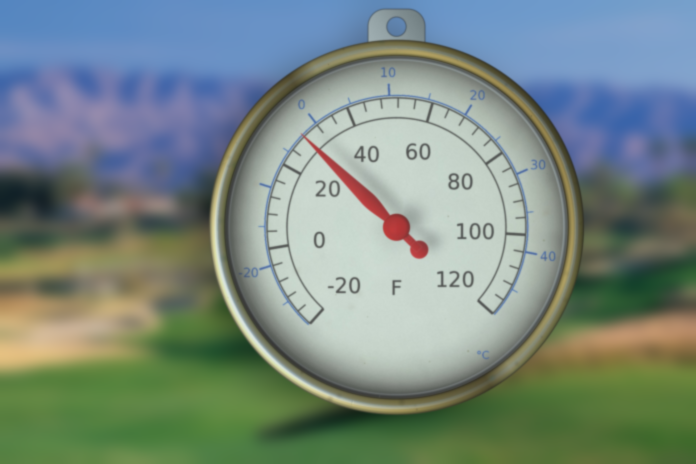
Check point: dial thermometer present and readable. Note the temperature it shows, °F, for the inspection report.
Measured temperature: 28 °F
